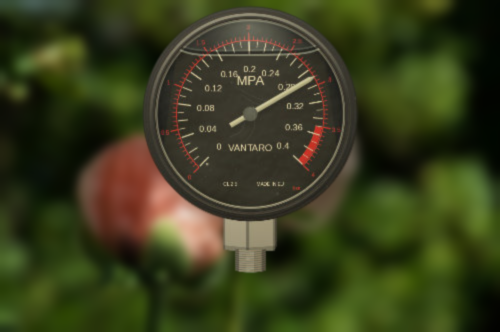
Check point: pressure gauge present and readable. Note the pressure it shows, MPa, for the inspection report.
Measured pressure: 0.29 MPa
